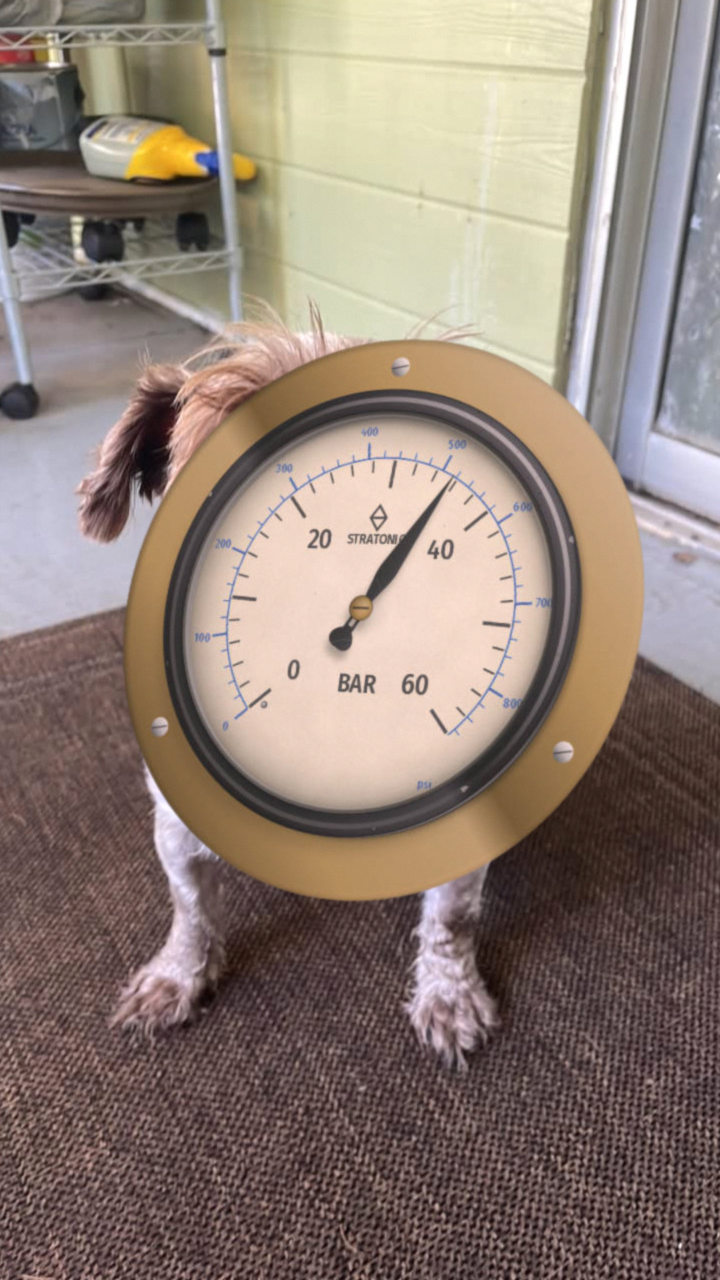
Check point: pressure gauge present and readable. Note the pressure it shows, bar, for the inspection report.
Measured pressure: 36 bar
